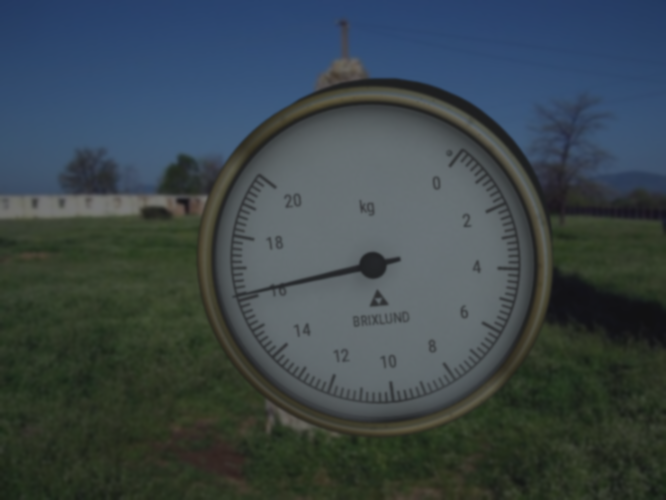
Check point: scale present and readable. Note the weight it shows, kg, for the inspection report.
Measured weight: 16.2 kg
